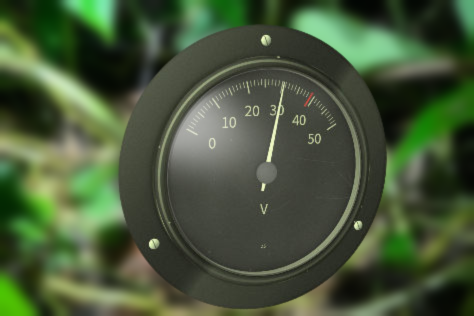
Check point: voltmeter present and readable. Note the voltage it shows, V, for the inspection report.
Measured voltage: 30 V
